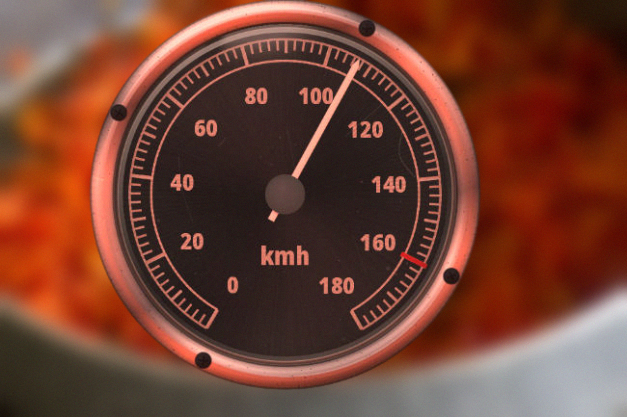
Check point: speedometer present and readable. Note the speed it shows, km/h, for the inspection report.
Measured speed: 107 km/h
